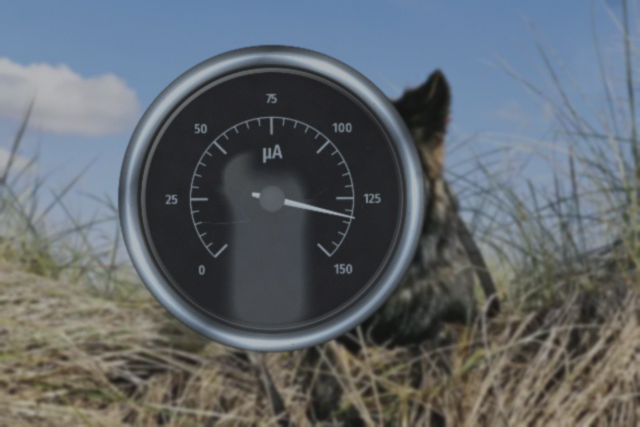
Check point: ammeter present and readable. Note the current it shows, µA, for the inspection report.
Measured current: 132.5 µA
